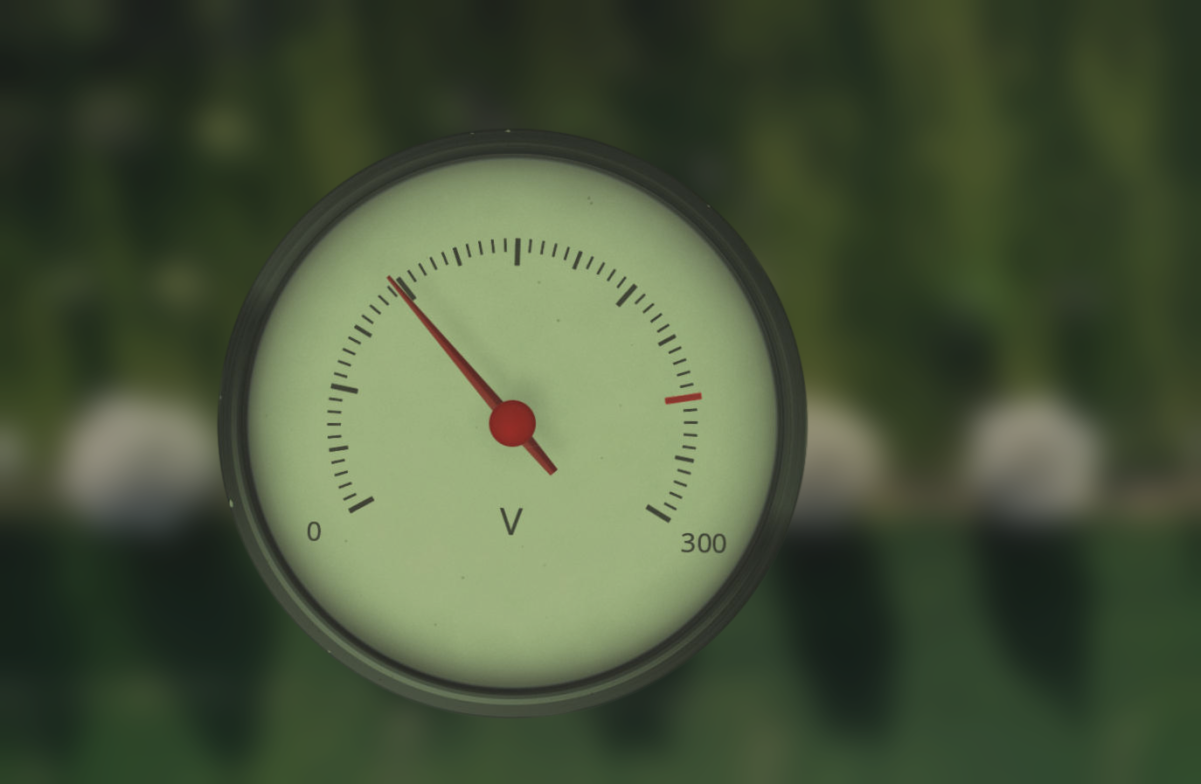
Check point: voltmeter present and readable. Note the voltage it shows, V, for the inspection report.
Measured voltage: 97.5 V
